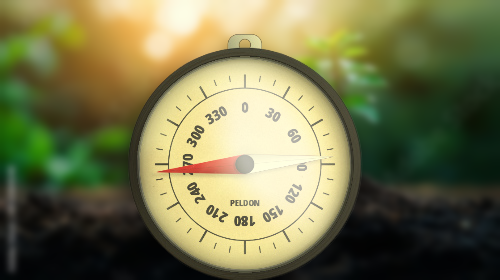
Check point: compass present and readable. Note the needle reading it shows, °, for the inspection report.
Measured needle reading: 265 °
